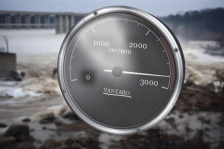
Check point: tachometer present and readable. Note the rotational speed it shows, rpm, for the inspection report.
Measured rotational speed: 2800 rpm
